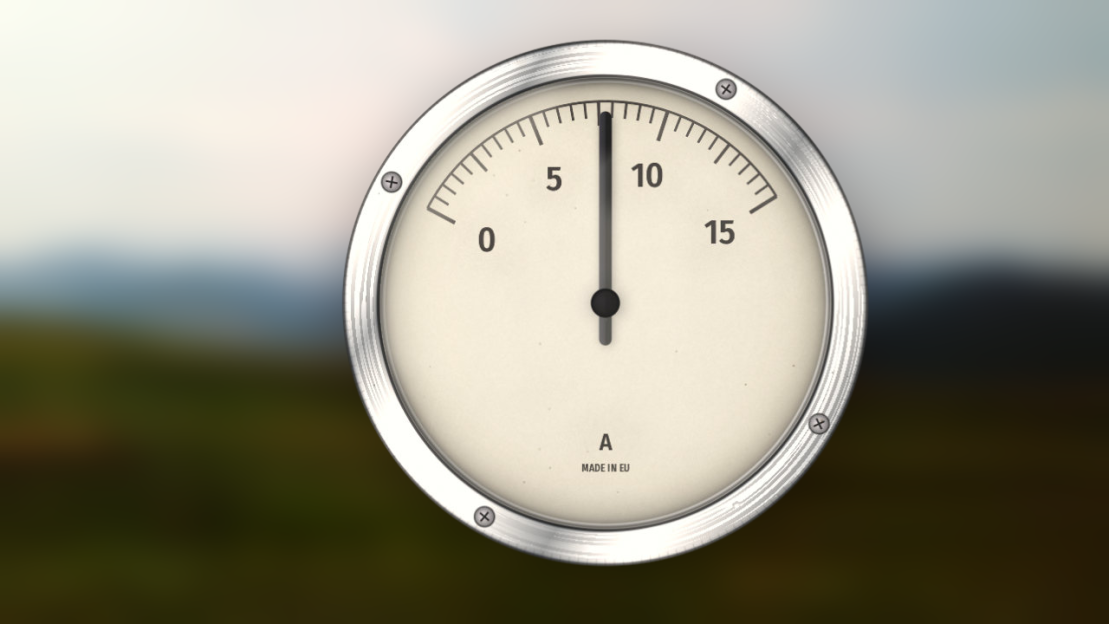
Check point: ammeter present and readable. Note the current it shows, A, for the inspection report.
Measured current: 7.75 A
